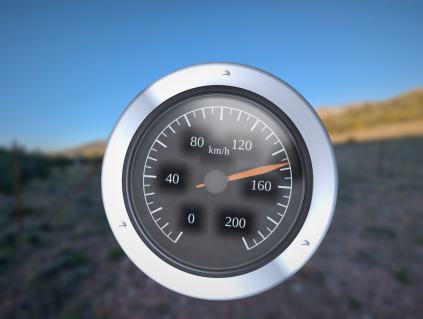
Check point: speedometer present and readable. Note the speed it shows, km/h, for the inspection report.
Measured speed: 147.5 km/h
